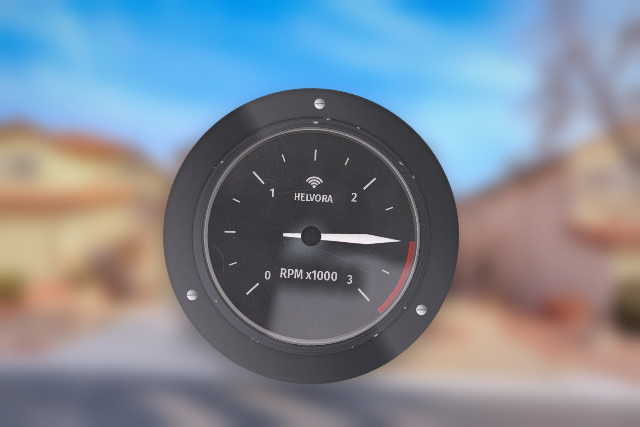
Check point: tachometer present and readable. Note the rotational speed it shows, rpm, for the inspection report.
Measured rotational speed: 2500 rpm
